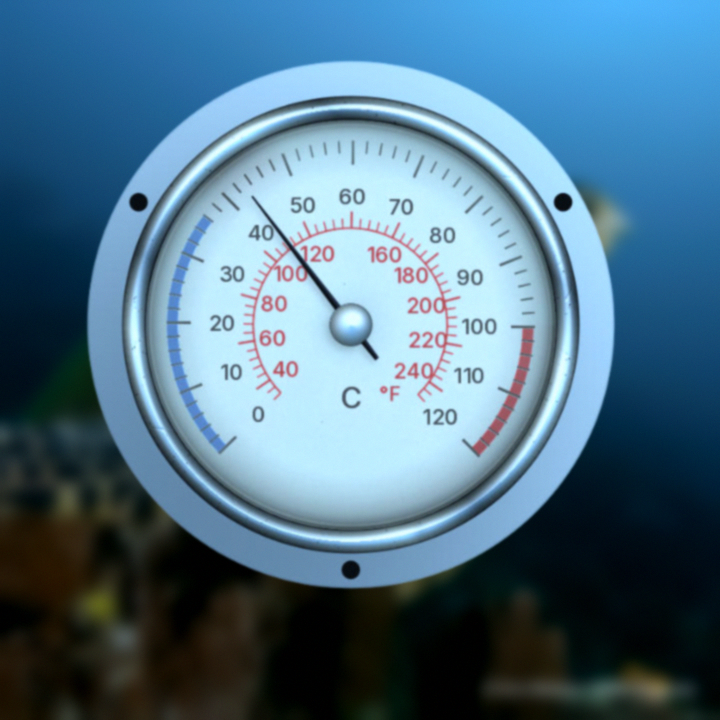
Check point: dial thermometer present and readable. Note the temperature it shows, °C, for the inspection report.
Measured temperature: 43 °C
